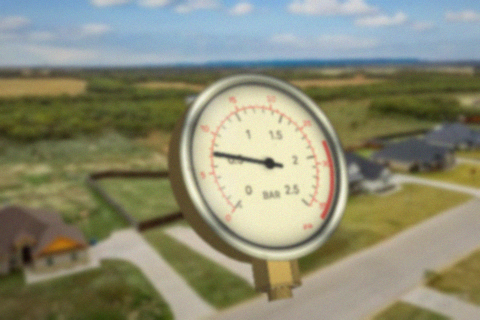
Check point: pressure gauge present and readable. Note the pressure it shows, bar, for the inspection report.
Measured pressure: 0.5 bar
